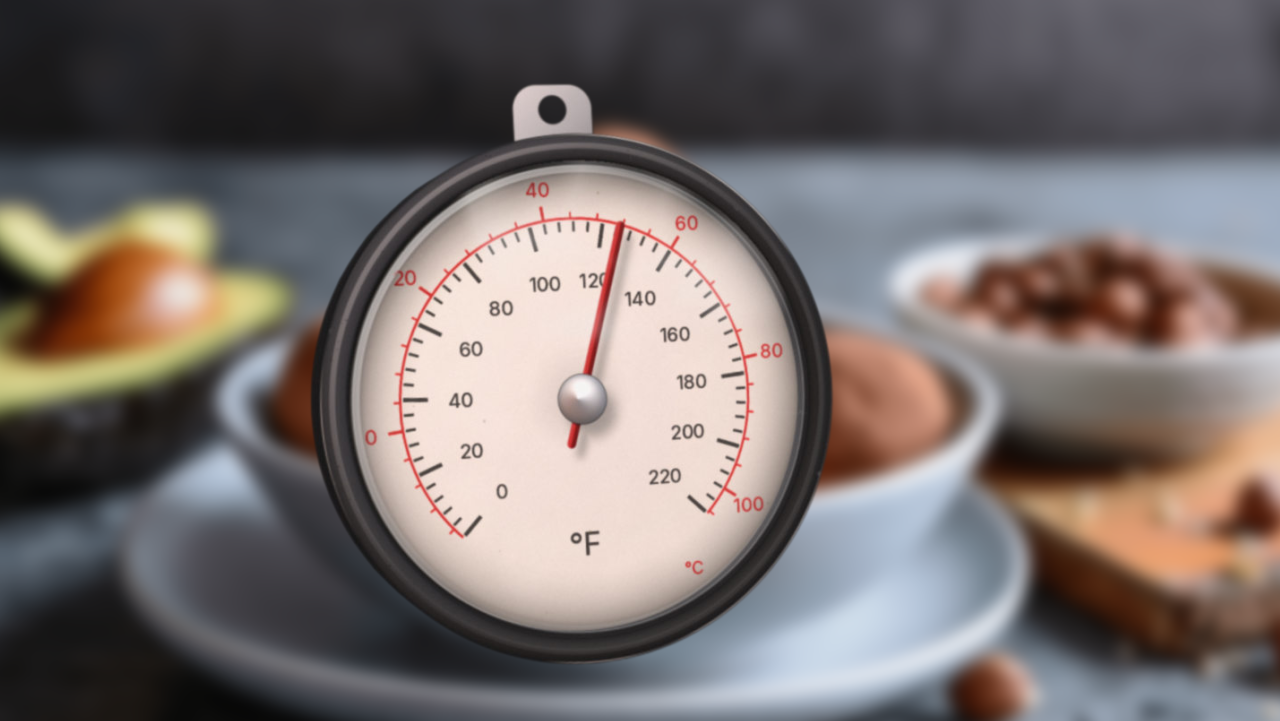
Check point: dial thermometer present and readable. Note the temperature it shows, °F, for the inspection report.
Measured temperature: 124 °F
